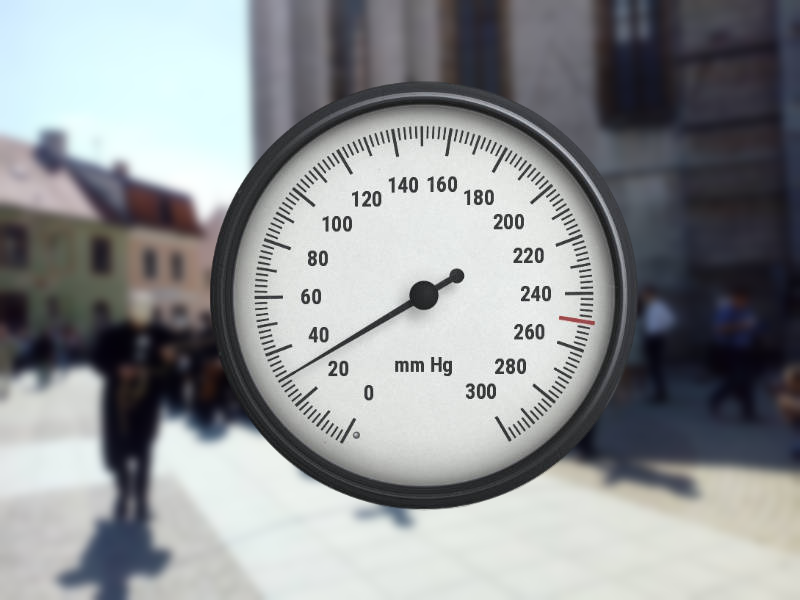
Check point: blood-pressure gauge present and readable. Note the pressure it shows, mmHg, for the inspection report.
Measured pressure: 30 mmHg
